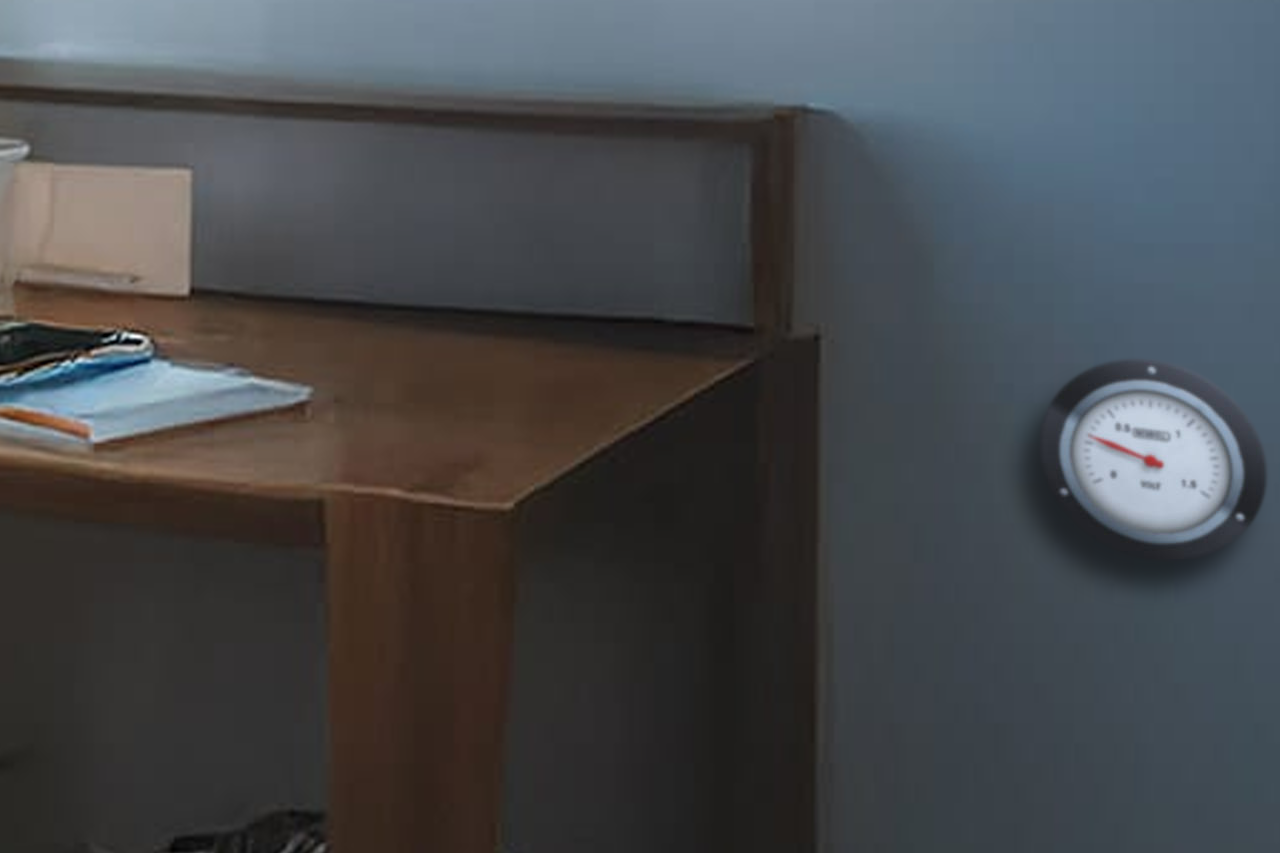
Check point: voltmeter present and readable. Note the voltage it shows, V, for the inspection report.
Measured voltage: 0.3 V
